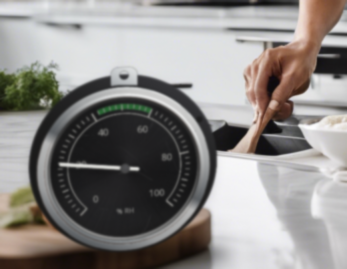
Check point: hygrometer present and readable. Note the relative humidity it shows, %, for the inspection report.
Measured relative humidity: 20 %
